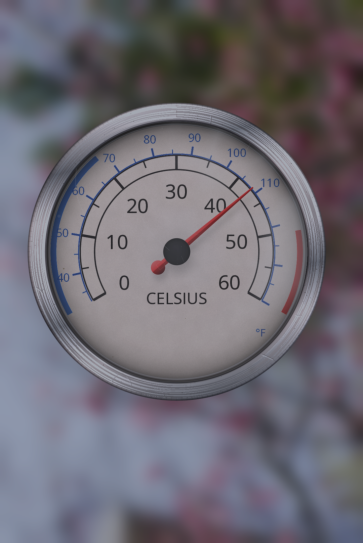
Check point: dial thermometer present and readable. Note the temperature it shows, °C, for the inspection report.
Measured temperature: 42.5 °C
